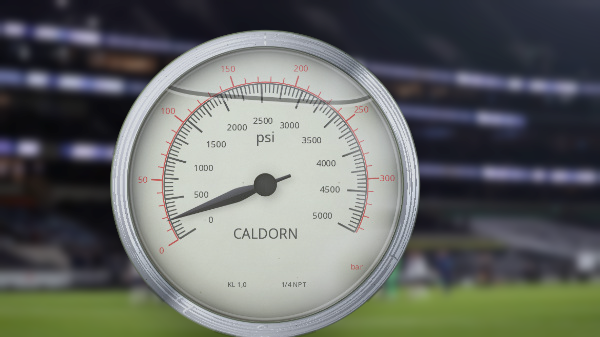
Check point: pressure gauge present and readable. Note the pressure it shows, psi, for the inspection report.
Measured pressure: 250 psi
